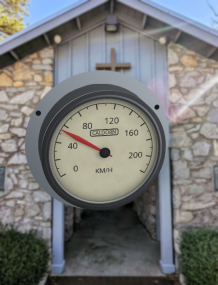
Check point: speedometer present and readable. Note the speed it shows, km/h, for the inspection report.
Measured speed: 55 km/h
